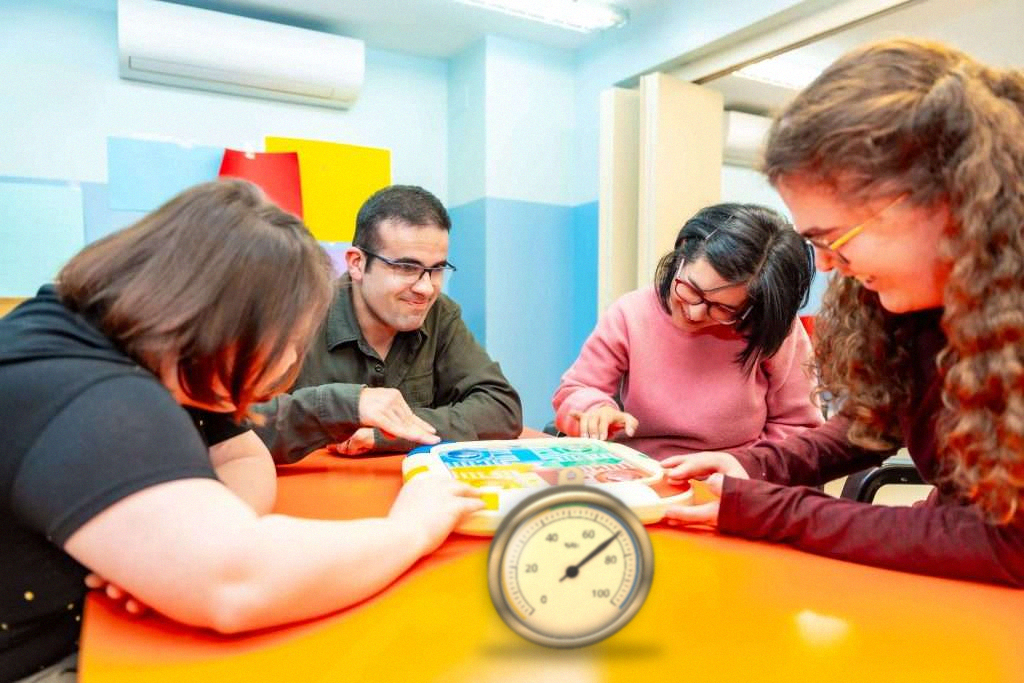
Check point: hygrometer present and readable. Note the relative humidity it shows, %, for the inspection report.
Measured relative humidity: 70 %
